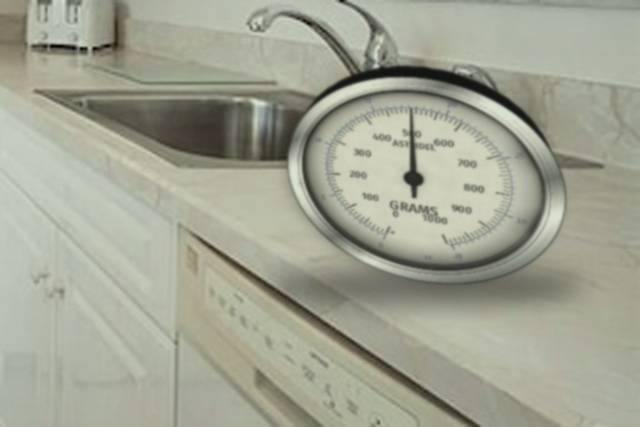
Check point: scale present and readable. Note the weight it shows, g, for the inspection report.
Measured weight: 500 g
